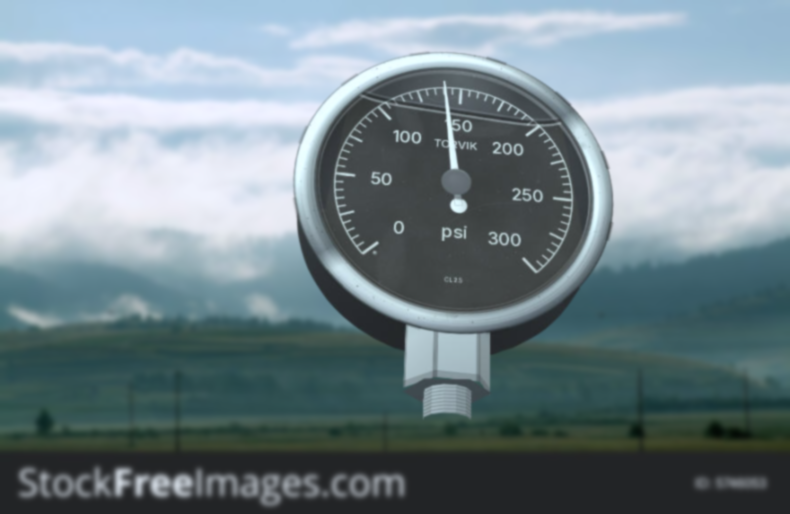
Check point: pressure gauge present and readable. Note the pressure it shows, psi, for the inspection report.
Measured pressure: 140 psi
